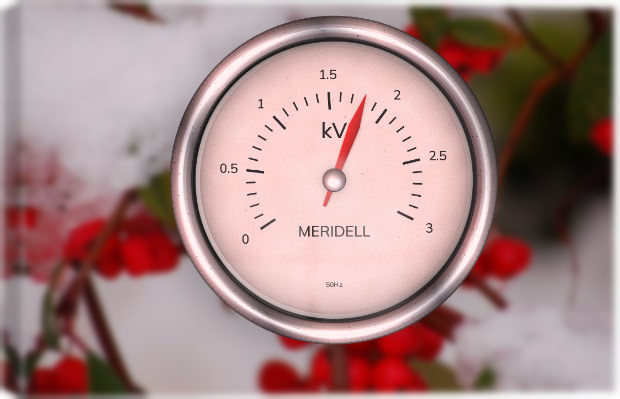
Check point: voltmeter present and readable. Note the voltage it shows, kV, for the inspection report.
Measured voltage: 1.8 kV
